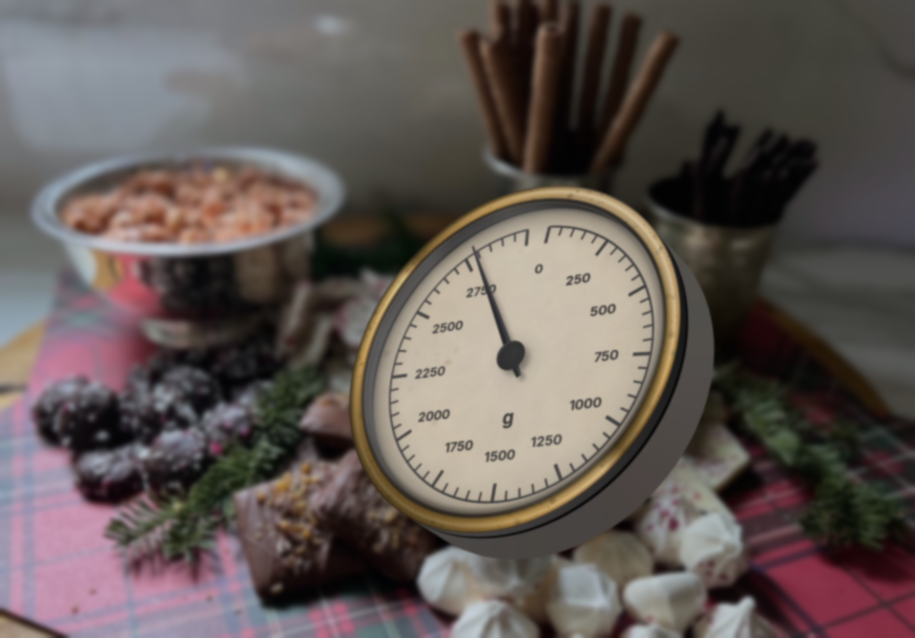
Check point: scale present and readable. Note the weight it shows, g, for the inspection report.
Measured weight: 2800 g
